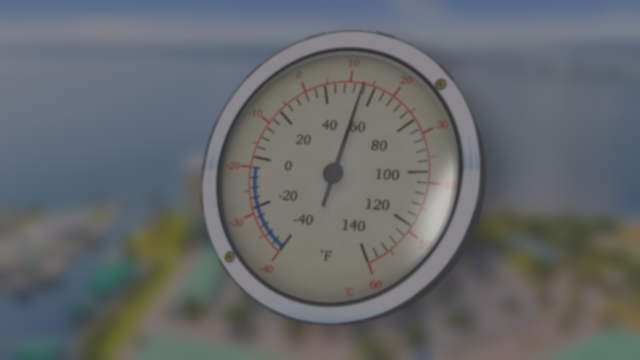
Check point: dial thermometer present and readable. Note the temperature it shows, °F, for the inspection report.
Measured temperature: 56 °F
